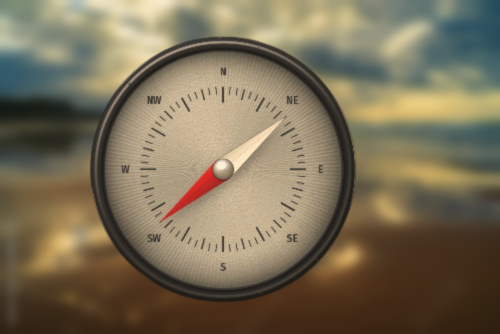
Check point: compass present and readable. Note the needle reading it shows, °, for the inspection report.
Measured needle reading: 230 °
